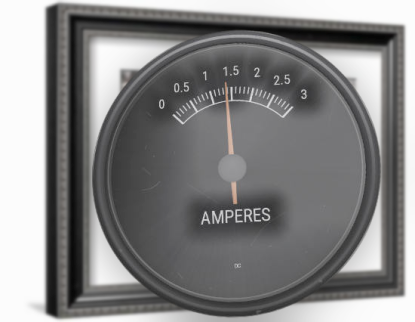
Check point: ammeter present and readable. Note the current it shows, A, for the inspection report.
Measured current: 1.4 A
